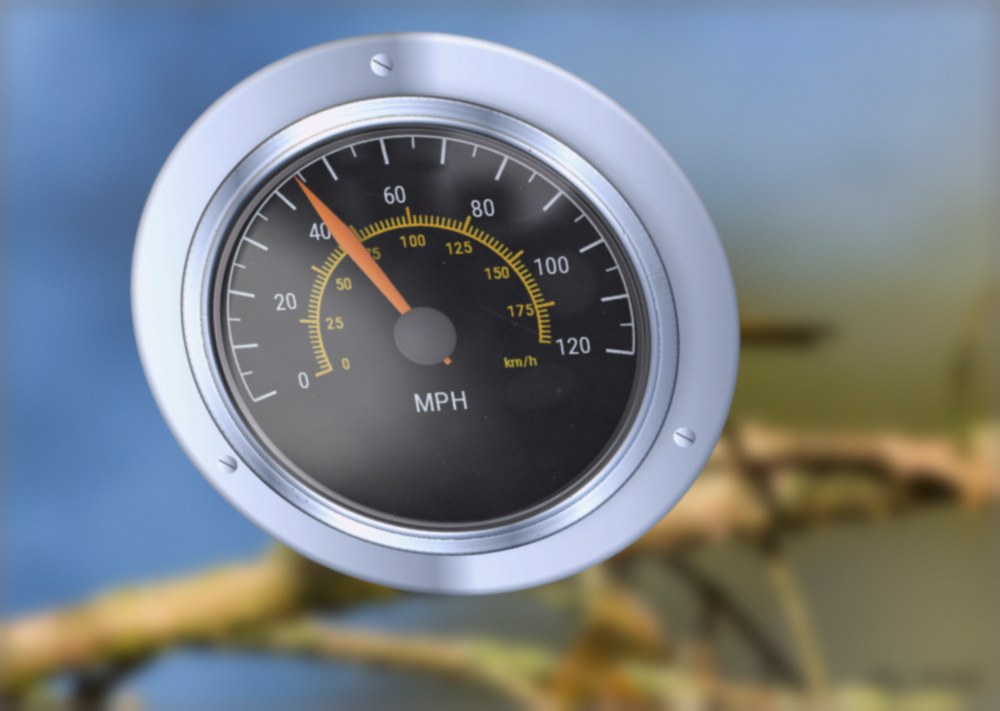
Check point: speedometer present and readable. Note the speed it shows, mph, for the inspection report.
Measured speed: 45 mph
